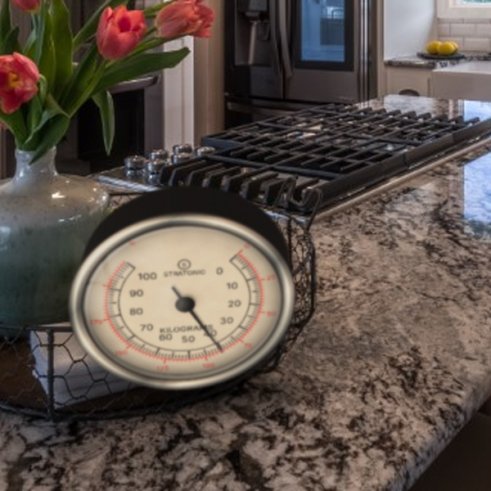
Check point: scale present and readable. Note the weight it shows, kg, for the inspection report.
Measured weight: 40 kg
